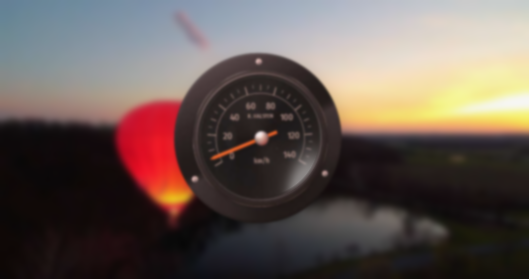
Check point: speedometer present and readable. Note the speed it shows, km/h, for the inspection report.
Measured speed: 5 km/h
